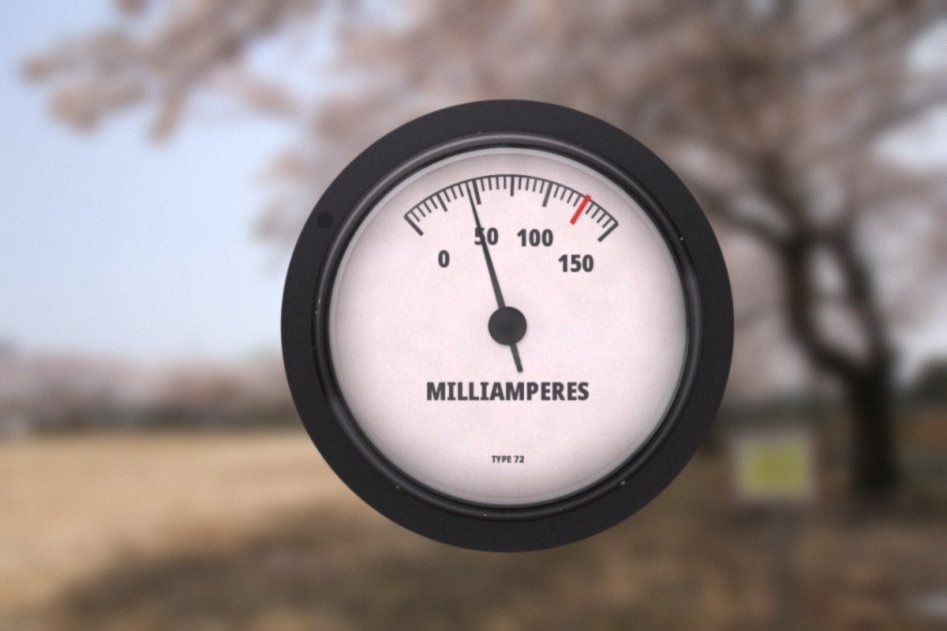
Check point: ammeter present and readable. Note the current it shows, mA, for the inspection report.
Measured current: 45 mA
